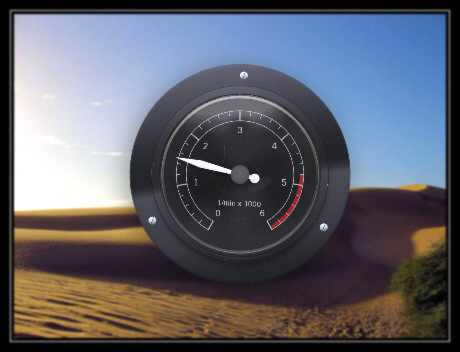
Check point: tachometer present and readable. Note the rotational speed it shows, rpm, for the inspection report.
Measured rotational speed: 1500 rpm
